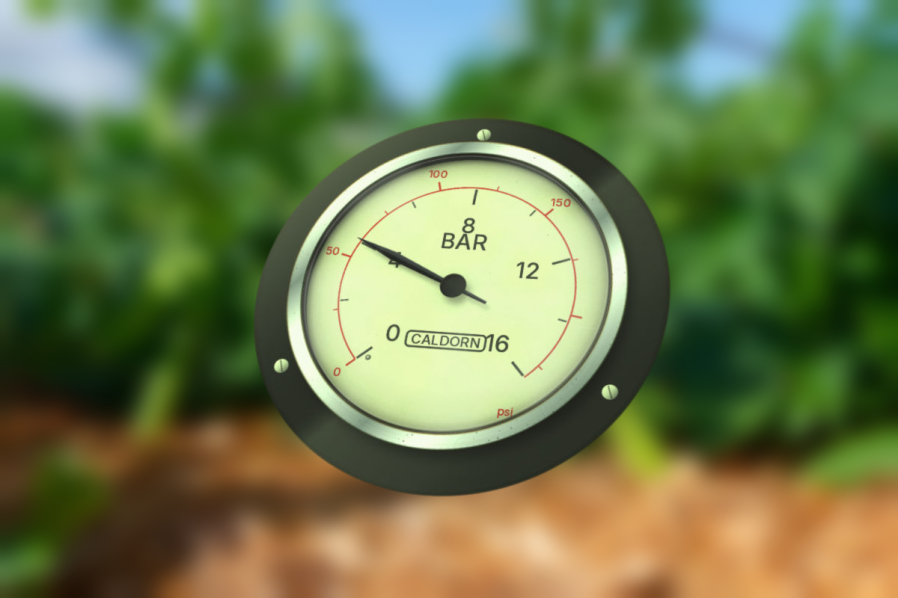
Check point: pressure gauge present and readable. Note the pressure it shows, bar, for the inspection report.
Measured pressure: 4 bar
